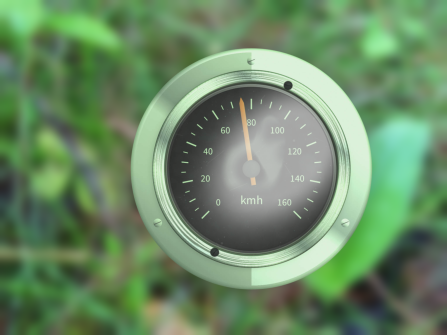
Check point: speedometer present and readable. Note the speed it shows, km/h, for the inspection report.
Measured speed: 75 km/h
